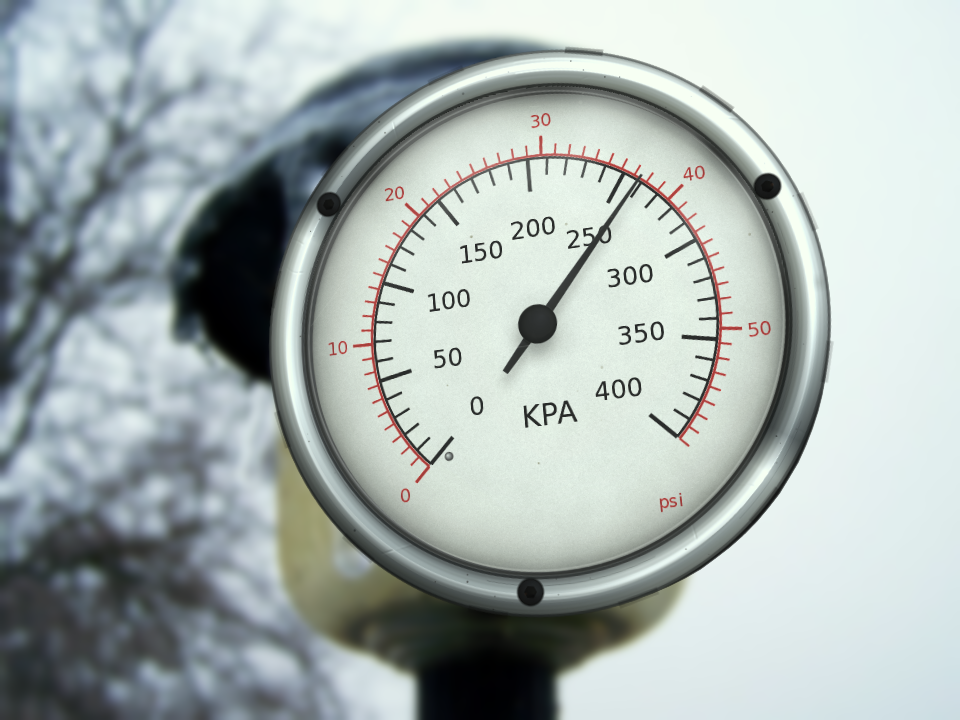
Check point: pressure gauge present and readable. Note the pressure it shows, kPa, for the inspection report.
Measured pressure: 260 kPa
